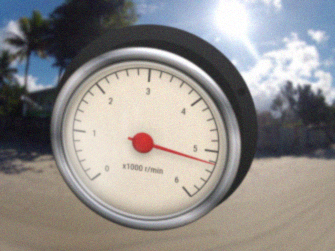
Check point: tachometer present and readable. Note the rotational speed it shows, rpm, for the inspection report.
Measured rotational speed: 5200 rpm
